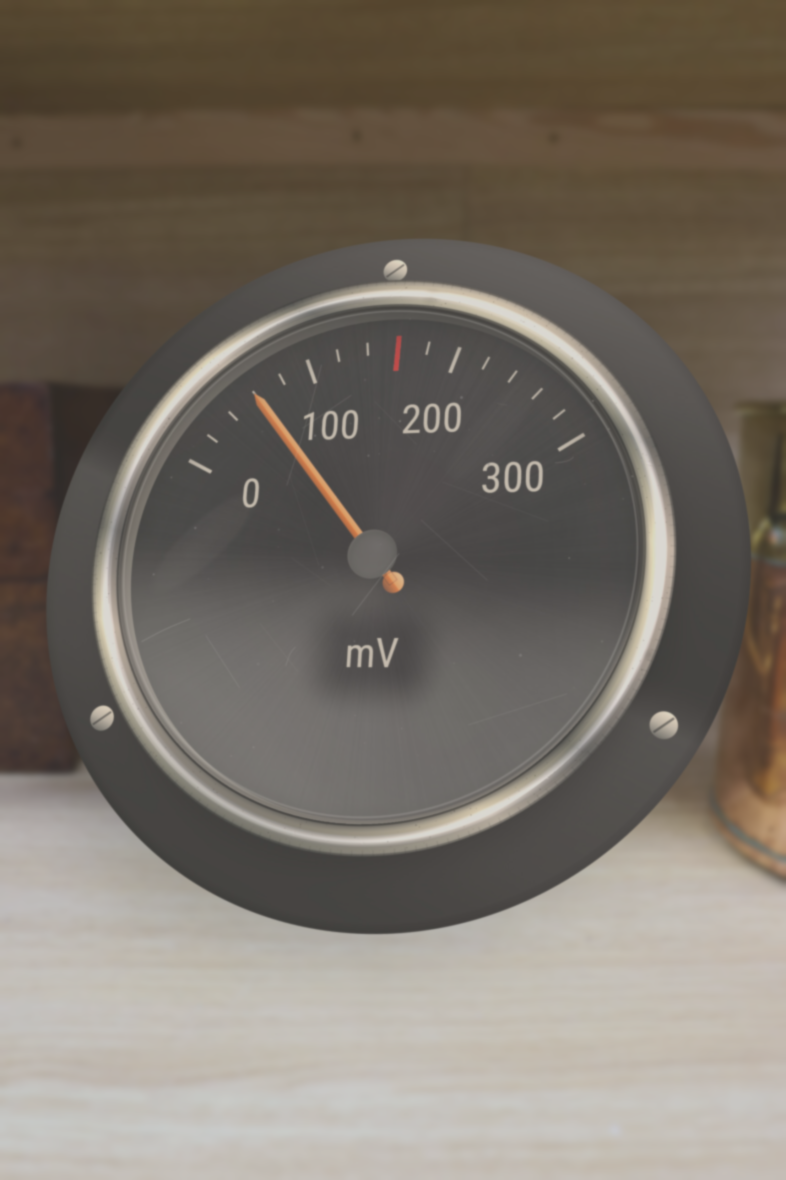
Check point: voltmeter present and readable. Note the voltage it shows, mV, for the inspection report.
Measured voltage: 60 mV
